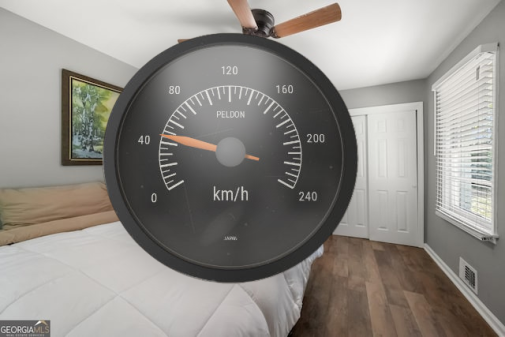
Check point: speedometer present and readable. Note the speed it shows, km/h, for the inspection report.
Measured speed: 45 km/h
